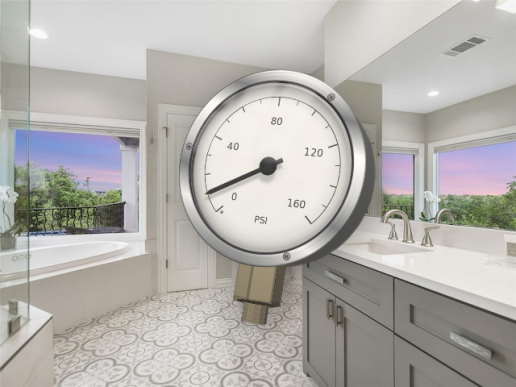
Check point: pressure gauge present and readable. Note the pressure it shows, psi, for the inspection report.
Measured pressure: 10 psi
